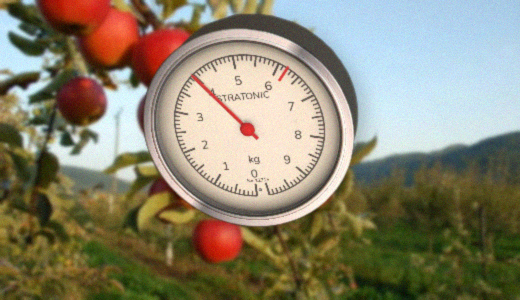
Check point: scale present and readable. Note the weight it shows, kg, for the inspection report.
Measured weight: 4 kg
